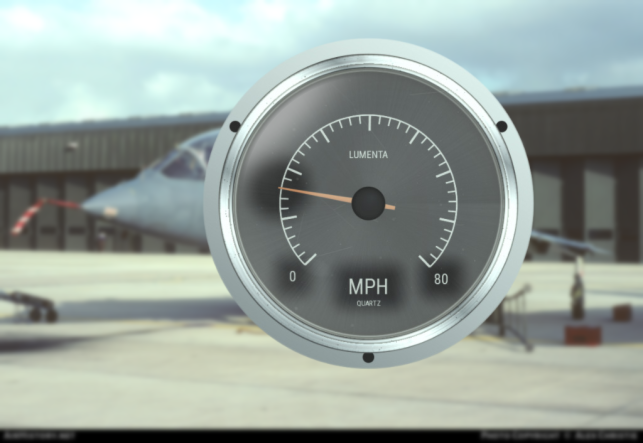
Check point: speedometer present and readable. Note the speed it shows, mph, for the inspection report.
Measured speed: 16 mph
